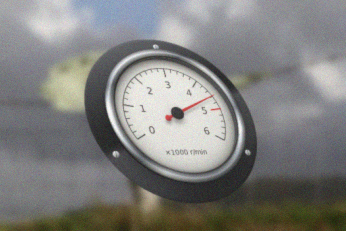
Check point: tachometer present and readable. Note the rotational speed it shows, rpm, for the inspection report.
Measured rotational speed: 4600 rpm
